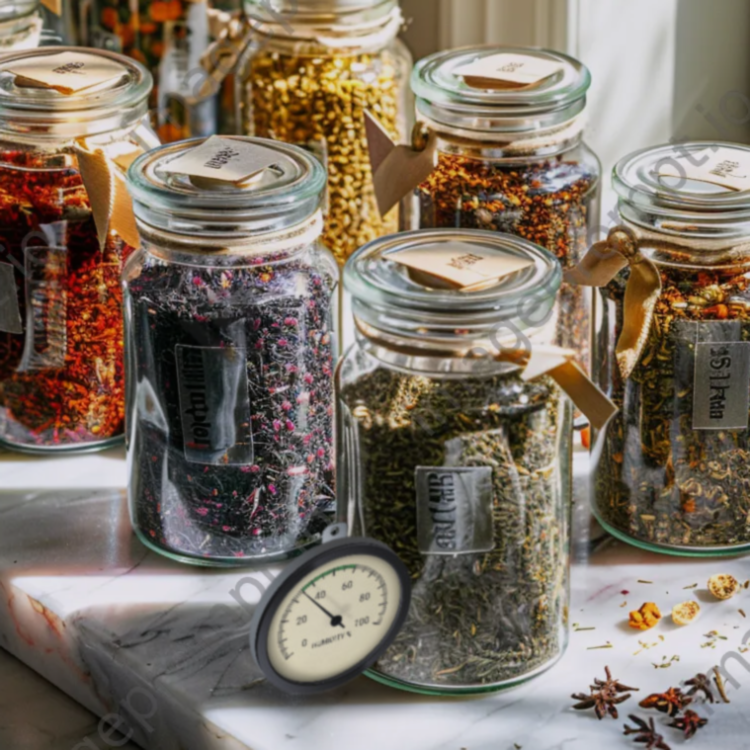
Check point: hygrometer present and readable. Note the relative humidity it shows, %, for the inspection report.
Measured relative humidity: 35 %
